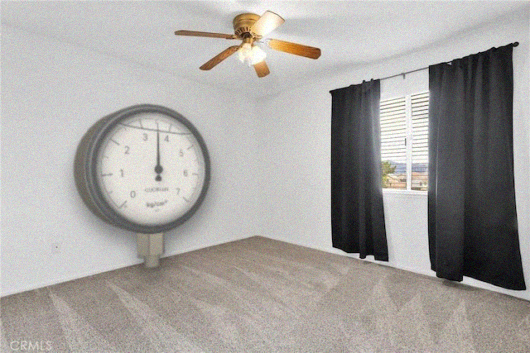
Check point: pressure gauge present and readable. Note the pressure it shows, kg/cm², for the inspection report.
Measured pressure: 3.5 kg/cm²
